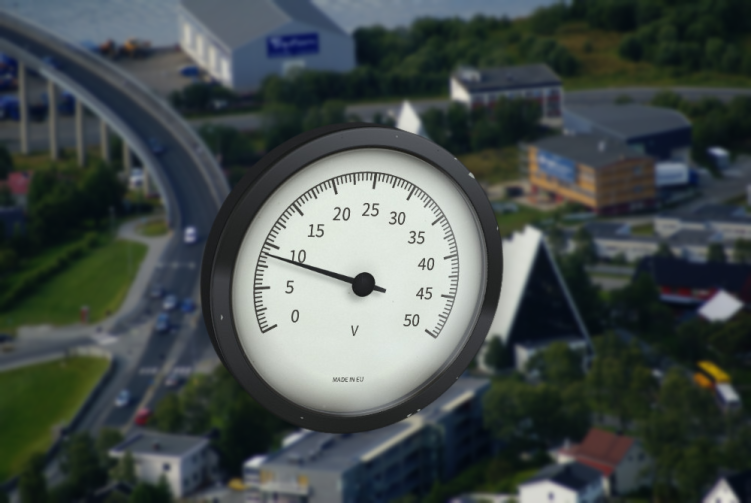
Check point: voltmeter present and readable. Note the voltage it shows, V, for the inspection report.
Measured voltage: 9 V
